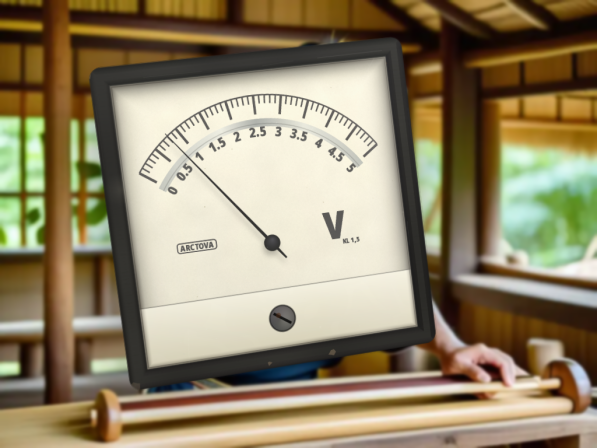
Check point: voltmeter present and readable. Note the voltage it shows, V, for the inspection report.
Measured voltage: 0.8 V
